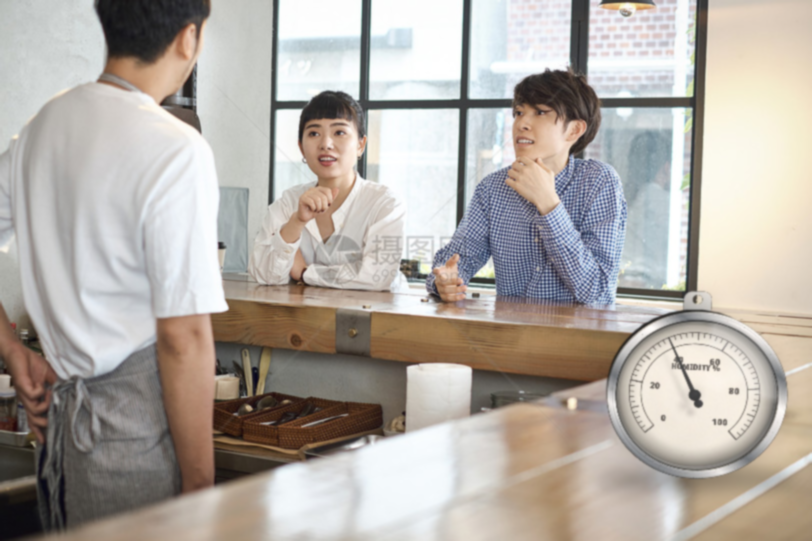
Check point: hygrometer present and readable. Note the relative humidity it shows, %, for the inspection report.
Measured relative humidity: 40 %
